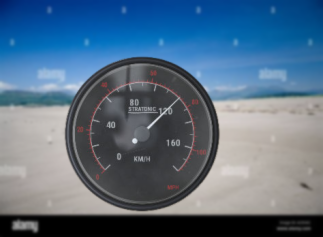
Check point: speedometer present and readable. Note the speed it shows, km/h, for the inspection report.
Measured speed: 120 km/h
